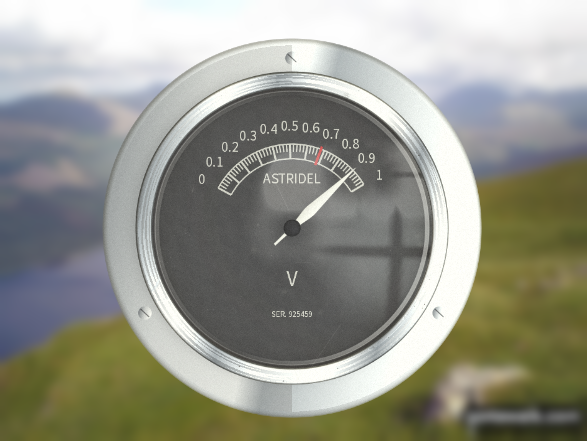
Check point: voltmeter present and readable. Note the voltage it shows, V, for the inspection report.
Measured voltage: 0.9 V
